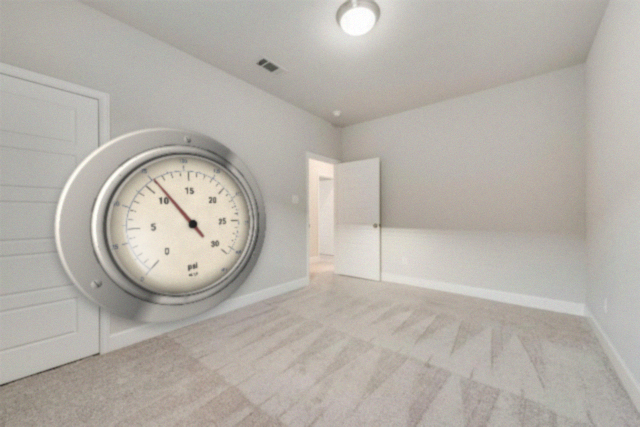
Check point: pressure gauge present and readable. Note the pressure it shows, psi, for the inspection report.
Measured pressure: 11 psi
